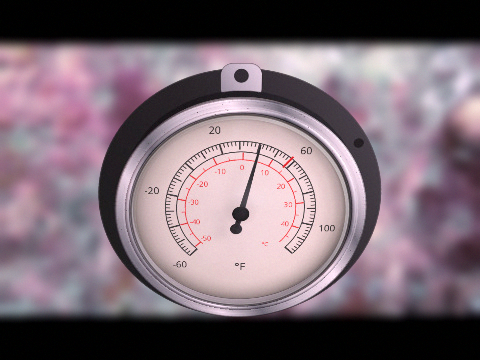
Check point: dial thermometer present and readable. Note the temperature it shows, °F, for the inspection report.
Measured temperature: 40 °F
